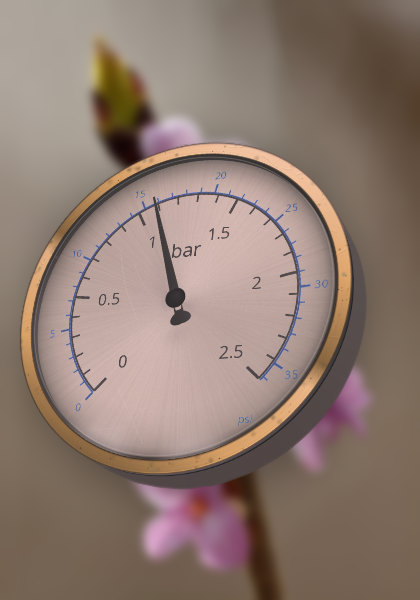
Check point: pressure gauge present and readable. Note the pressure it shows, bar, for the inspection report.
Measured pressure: 1.1 bar
